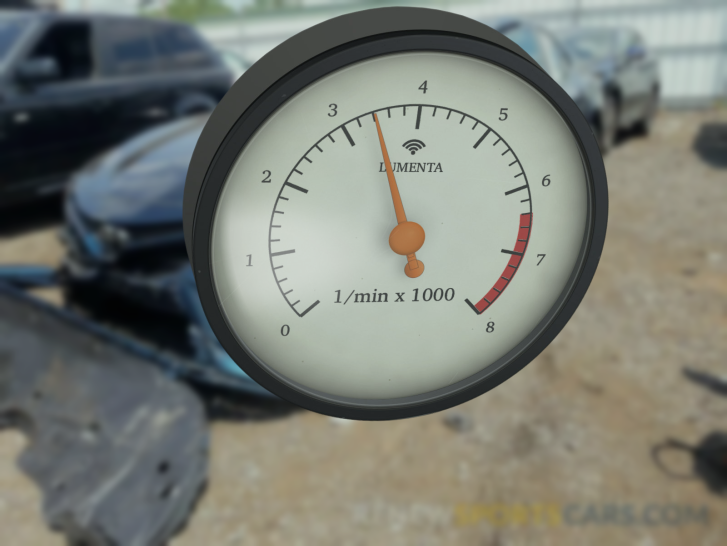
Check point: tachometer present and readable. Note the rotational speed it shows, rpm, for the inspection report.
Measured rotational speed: 3400 rpm
